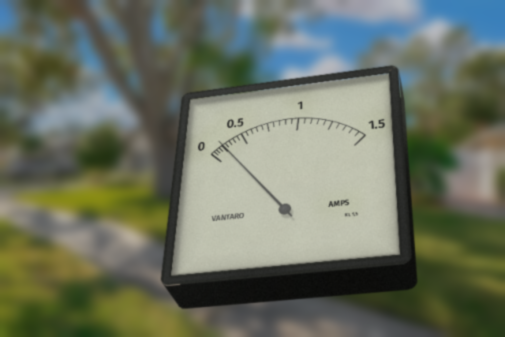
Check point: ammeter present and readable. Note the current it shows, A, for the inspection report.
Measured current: 0.25 A
